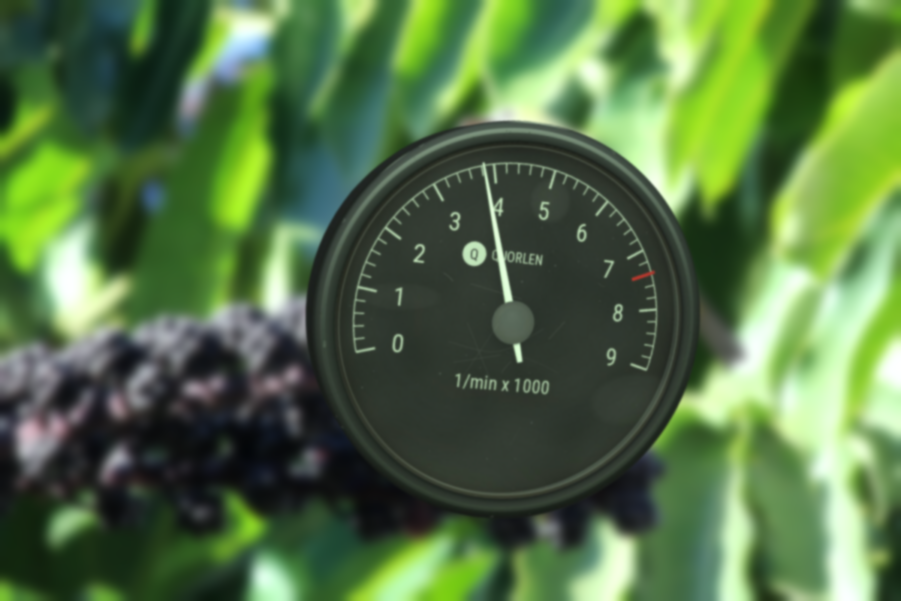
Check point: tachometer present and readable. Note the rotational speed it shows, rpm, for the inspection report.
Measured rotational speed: 3800 rpm
